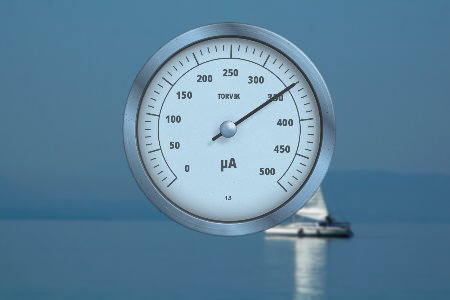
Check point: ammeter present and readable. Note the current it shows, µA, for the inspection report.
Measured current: 350 µA
